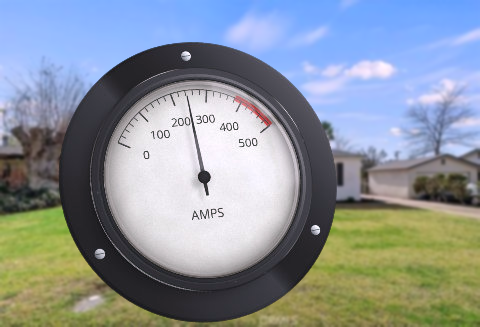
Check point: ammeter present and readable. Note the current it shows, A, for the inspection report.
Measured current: 240 A
